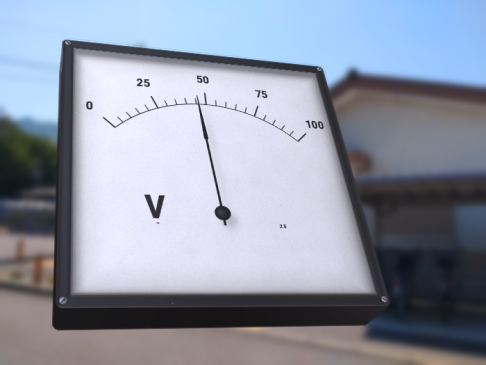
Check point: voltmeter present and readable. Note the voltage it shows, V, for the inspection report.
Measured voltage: 45 V
